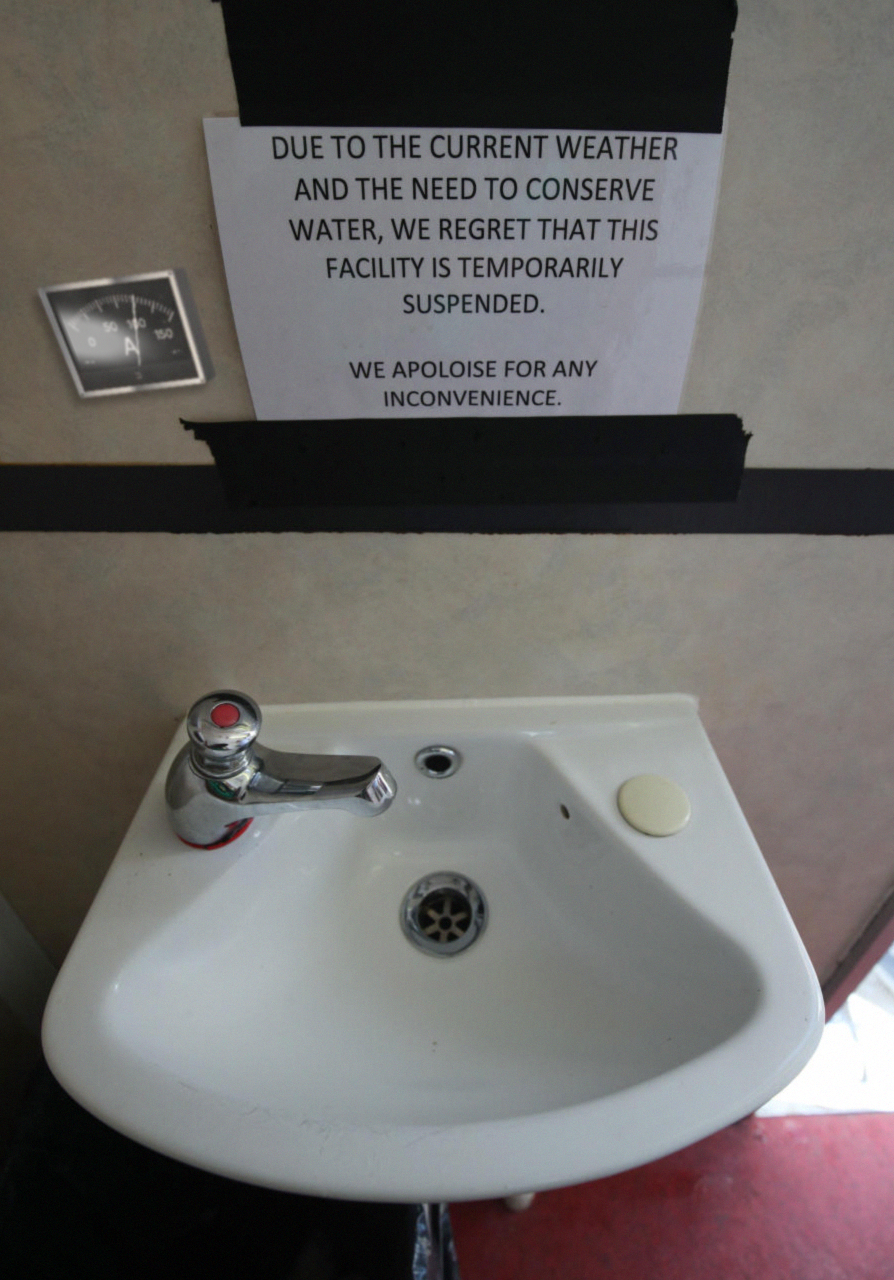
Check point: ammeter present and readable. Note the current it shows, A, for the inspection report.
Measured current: 100 A
